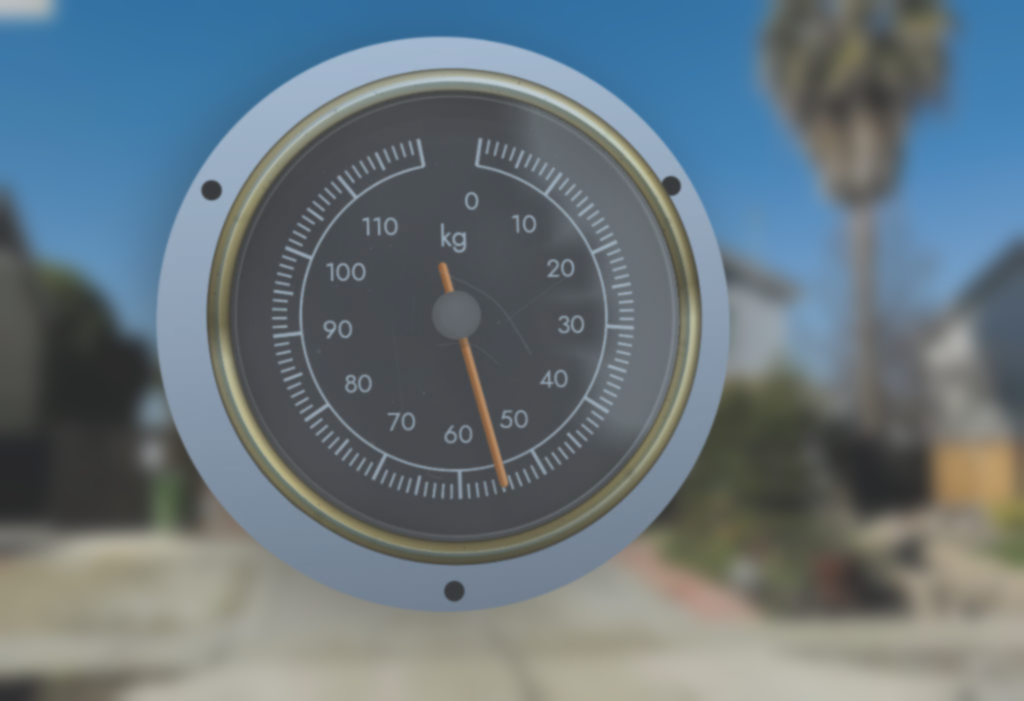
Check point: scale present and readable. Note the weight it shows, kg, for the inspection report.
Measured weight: 55 kg
